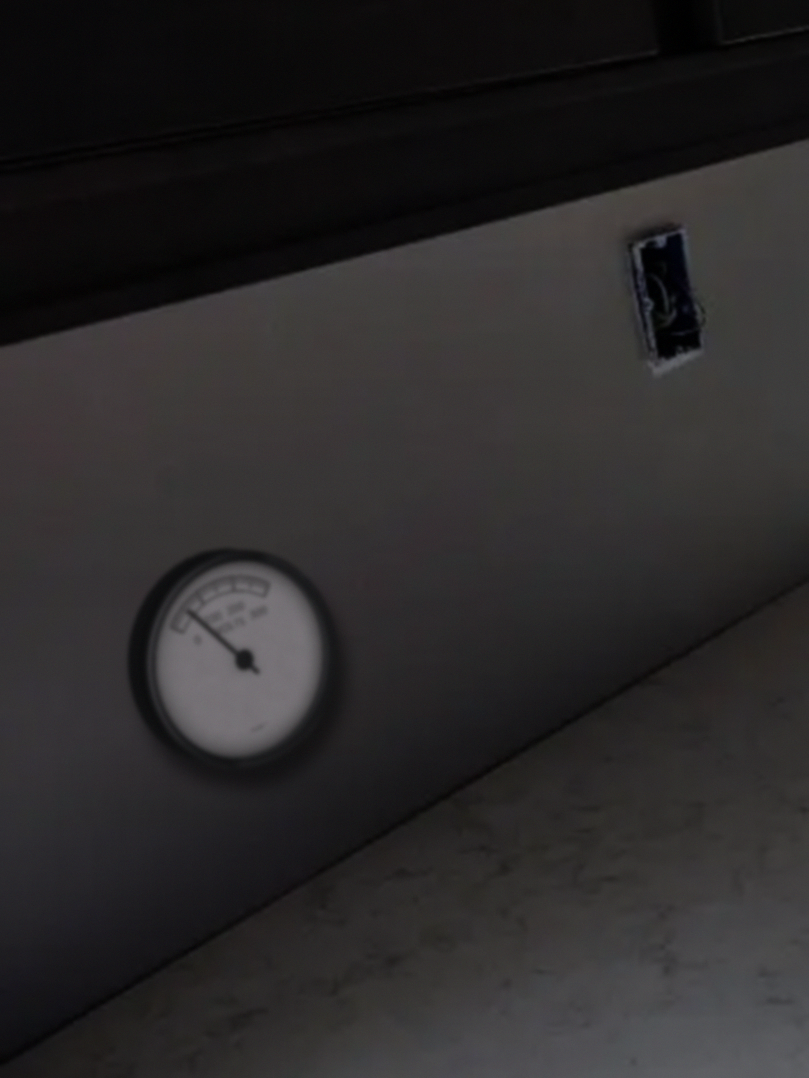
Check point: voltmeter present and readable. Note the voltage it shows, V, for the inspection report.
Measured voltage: 50 V
